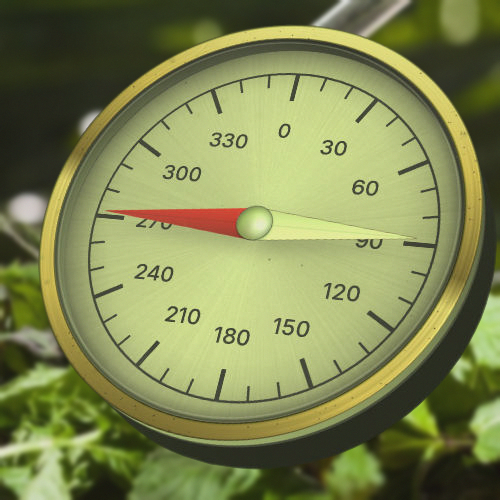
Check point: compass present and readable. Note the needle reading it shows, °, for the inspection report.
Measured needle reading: 270 °
